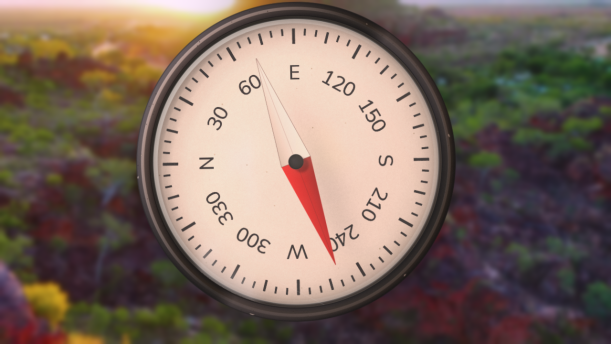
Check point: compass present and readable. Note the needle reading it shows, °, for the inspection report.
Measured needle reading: 250 °
